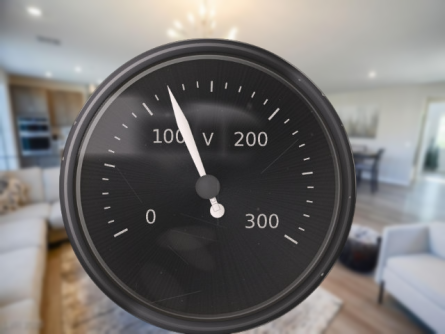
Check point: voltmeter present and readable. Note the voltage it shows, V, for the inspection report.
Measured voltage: 120 V
